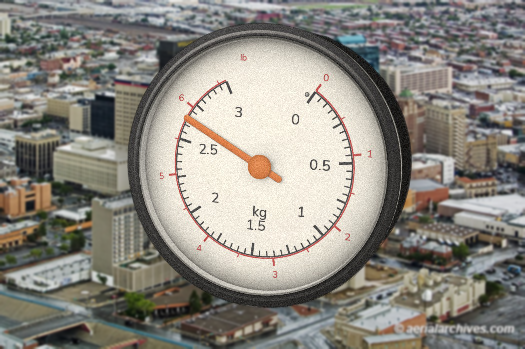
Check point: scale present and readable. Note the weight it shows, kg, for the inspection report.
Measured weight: 2.65 kg
